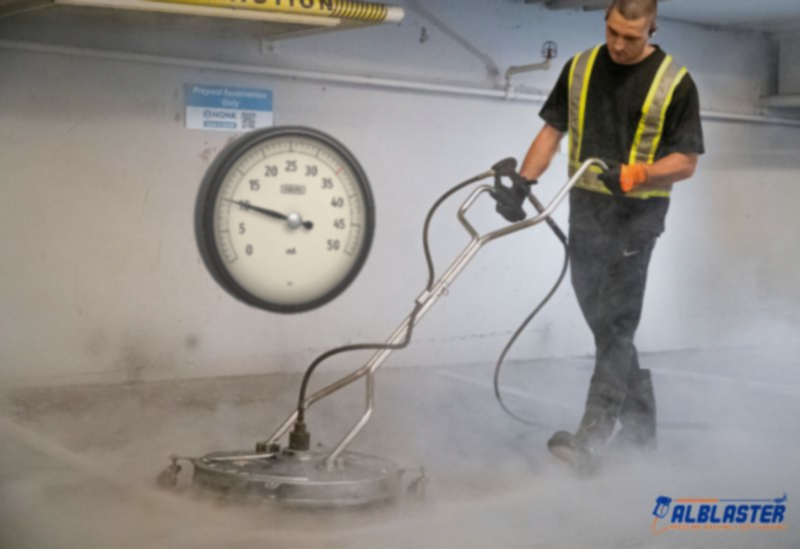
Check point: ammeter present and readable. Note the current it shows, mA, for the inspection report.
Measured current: 10 mA
